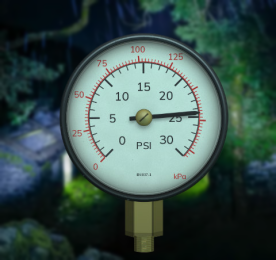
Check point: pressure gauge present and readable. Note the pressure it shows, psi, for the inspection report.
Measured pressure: 24.5 psi
